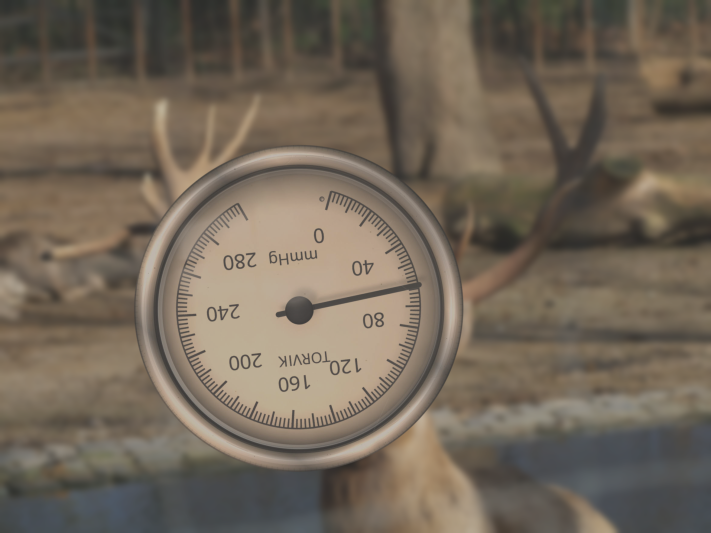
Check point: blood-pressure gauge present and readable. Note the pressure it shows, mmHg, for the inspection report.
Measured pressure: 60 mmHg
